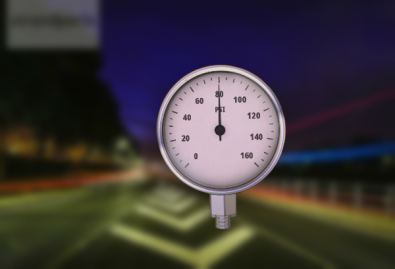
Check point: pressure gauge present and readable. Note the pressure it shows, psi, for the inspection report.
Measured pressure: 80 psi
